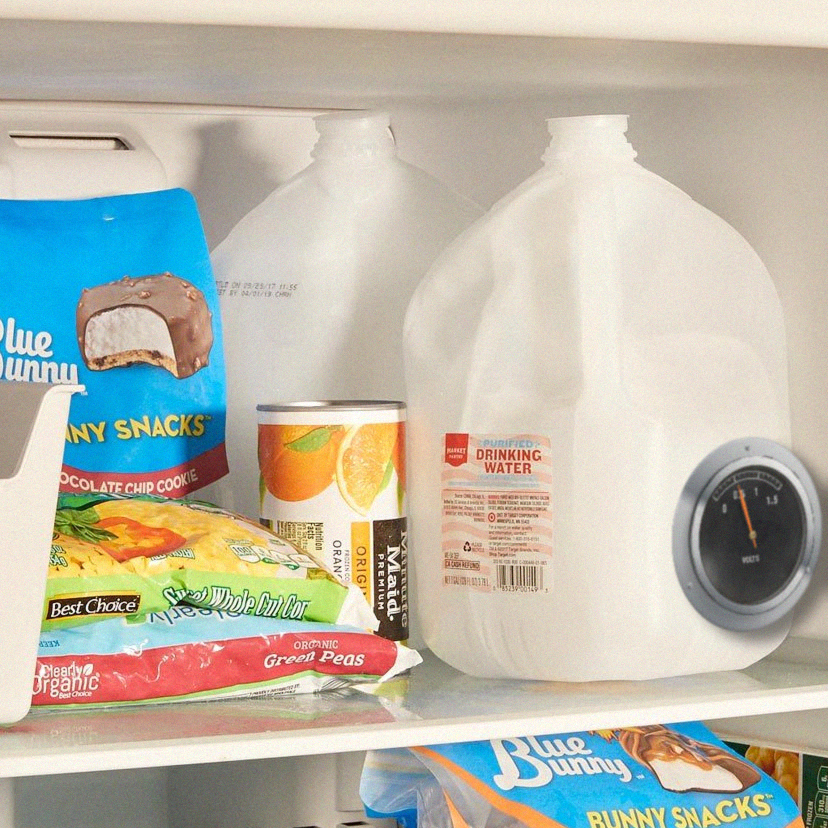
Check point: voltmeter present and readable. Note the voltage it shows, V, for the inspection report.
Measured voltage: 0.5 V
